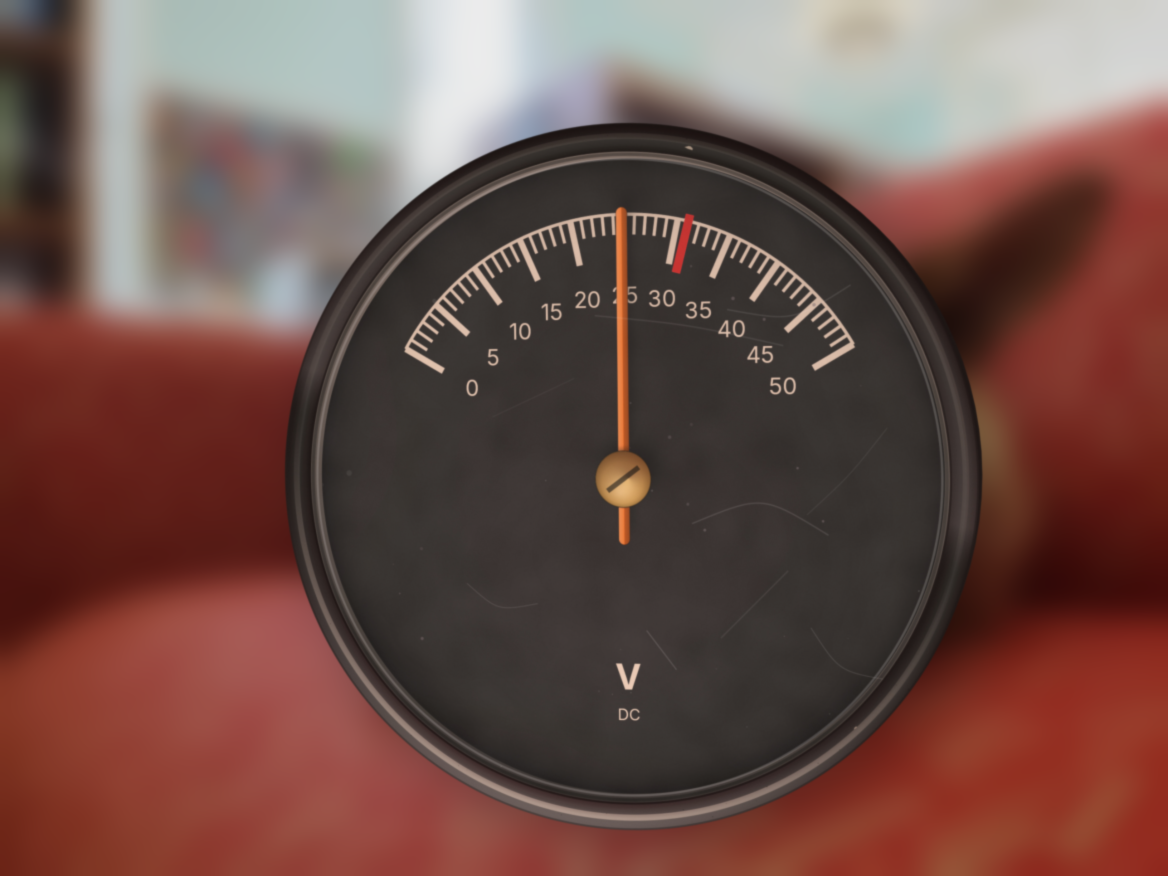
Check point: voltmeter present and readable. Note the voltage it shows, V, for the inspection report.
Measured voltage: 25 V
